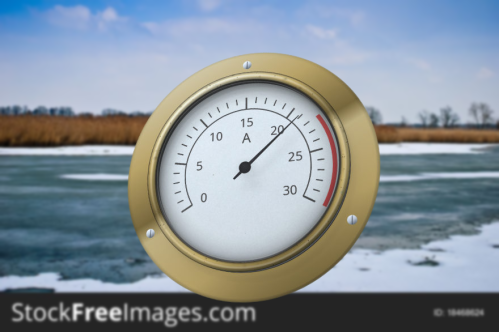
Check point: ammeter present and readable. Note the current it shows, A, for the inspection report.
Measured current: 21 A
